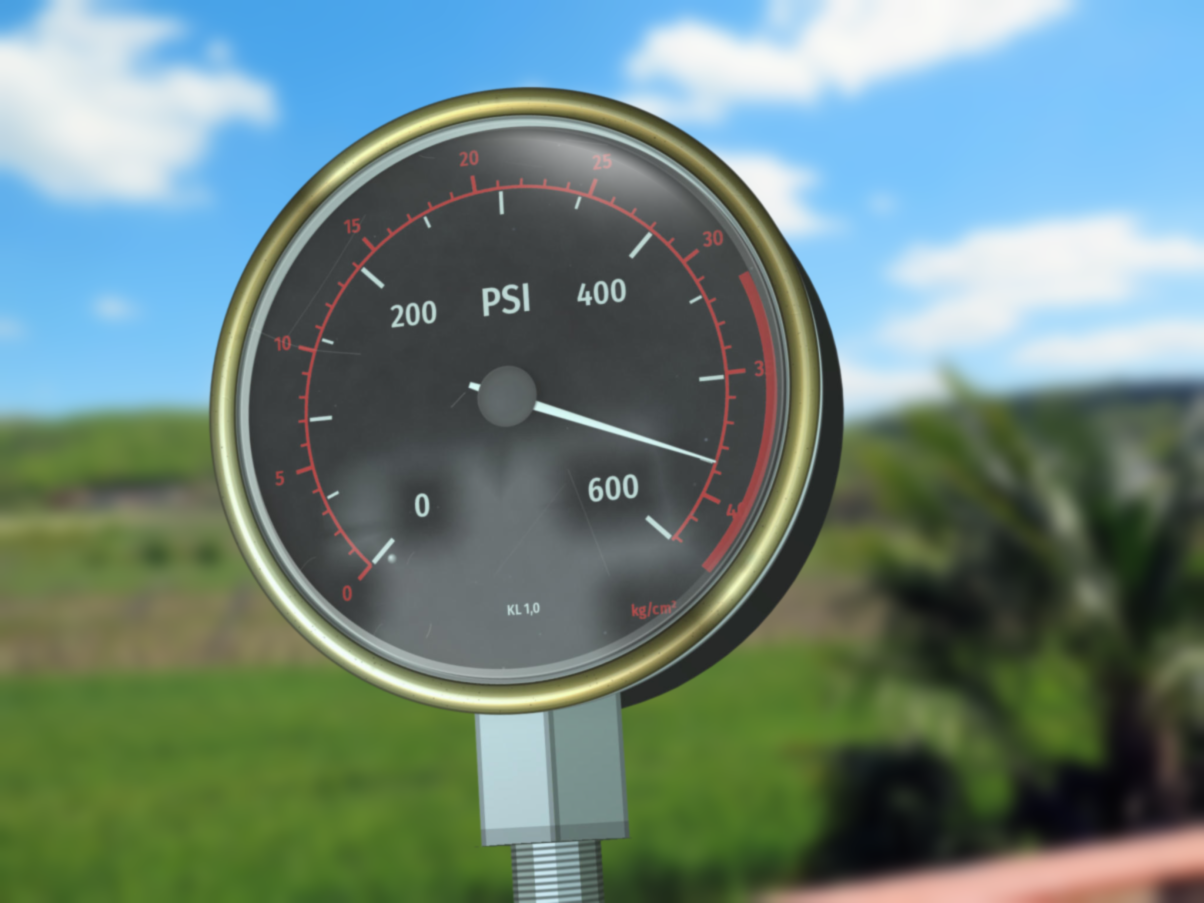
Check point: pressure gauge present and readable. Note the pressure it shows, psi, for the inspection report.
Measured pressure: 550 psi
